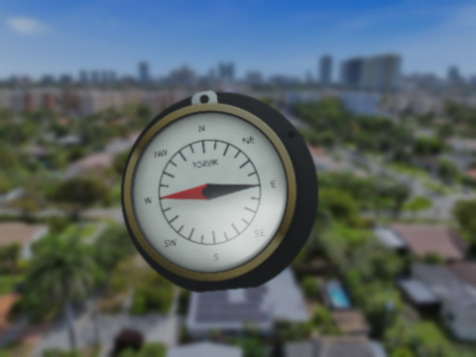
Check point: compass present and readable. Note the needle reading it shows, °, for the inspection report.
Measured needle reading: 270 °
